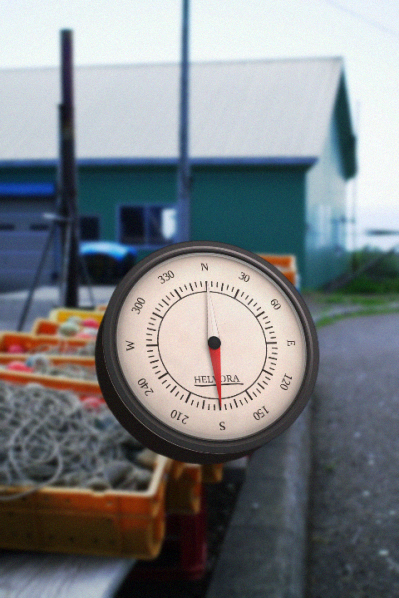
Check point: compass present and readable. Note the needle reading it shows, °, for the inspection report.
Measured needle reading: 180 °
